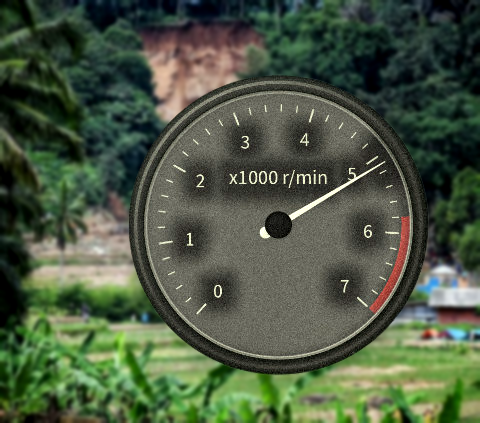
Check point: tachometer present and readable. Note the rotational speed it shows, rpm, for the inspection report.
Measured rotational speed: 5100 rpm
